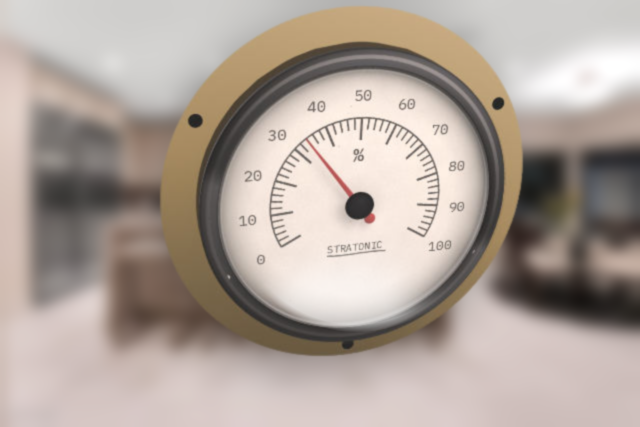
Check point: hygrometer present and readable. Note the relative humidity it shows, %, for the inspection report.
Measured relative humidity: 34 %
